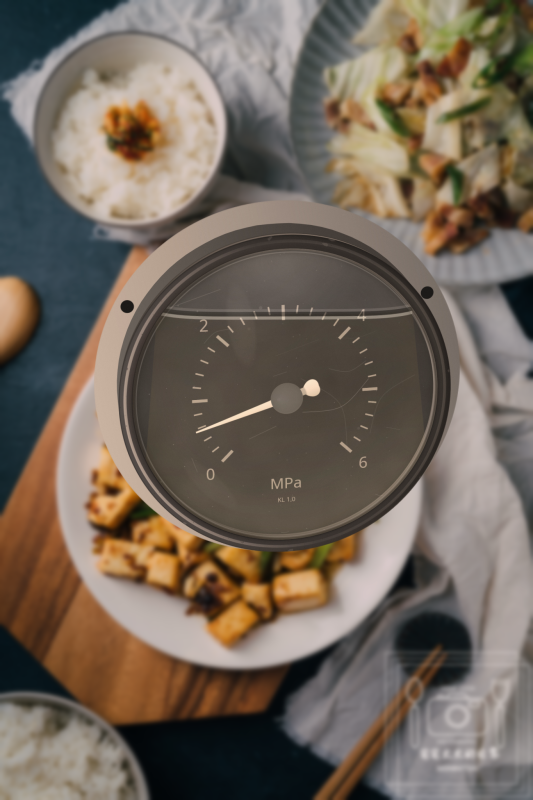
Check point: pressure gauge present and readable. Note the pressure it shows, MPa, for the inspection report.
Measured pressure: 0.6 MPa
